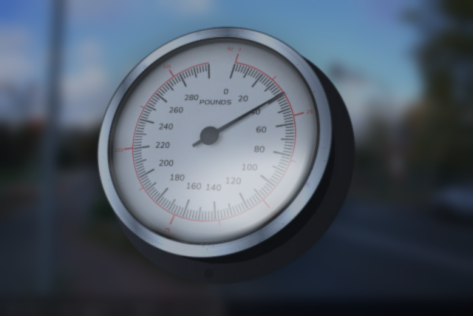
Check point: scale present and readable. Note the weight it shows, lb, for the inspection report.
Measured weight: 40 lb
